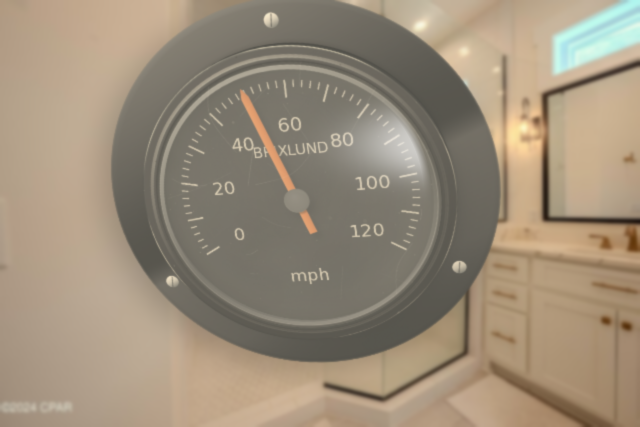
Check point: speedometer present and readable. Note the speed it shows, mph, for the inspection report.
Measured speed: 50 mph
